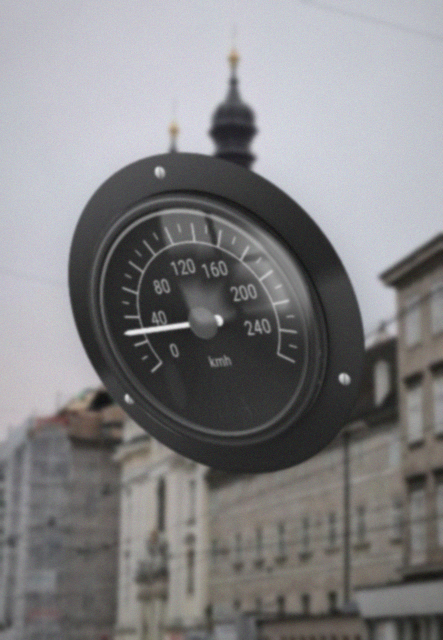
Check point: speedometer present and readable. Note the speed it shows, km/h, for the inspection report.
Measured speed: 30 km/h
